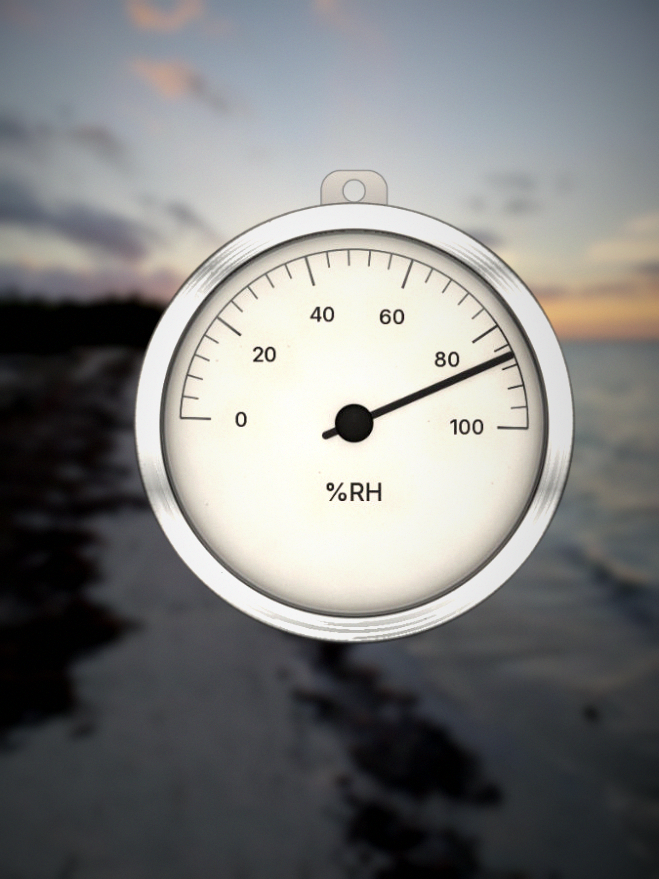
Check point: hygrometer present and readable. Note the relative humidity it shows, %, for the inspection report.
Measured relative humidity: 86 %
